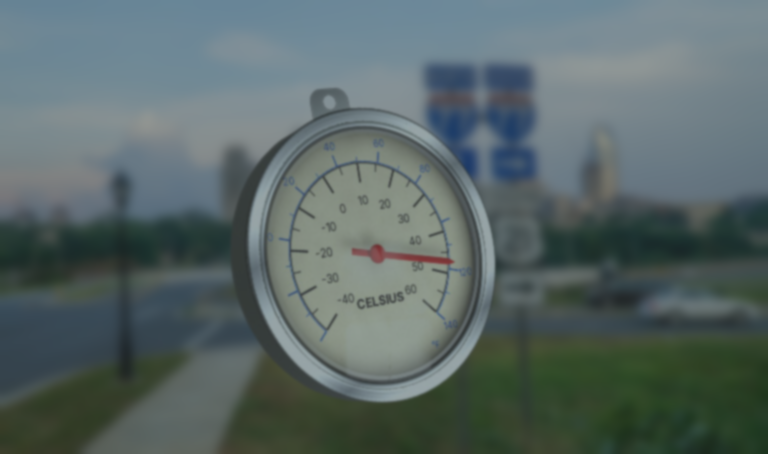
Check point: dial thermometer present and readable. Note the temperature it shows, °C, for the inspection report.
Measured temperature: 47.5 °C
